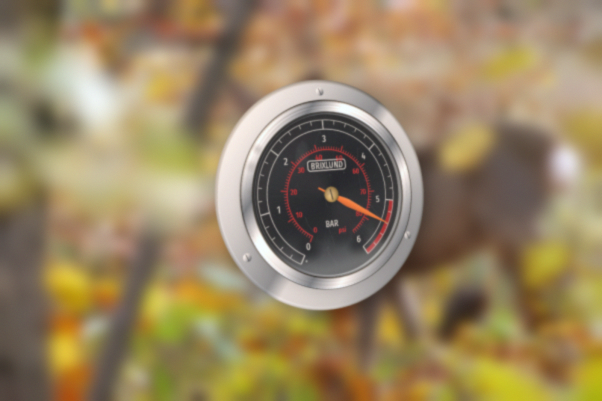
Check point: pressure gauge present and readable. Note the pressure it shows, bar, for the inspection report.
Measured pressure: 5.4 bar
